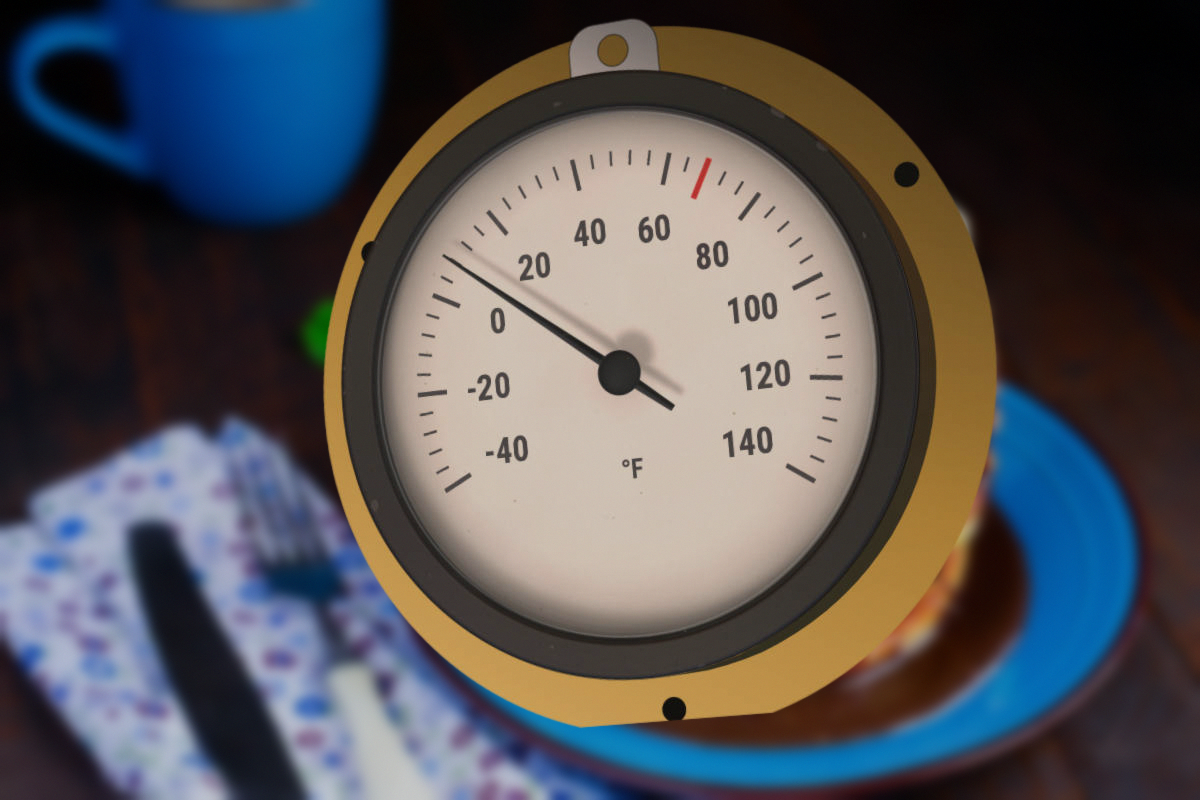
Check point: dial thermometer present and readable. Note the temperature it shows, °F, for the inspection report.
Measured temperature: 8 °F
